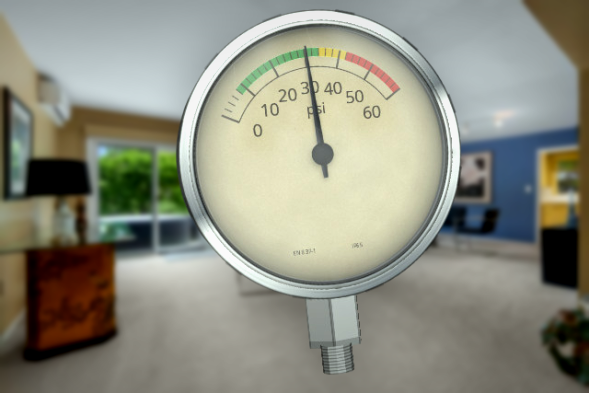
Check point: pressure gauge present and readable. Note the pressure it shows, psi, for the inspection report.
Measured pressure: 30 psi
